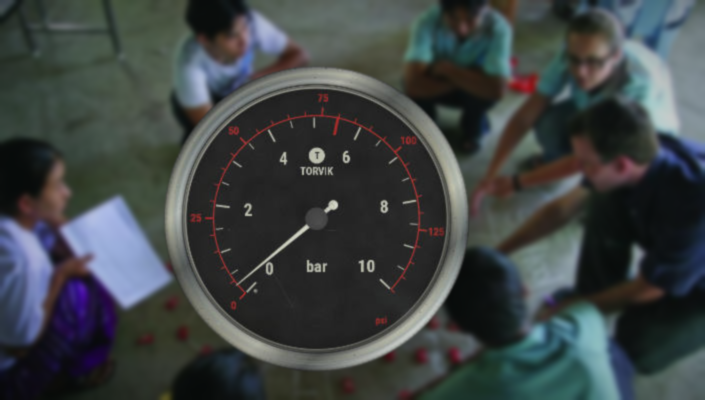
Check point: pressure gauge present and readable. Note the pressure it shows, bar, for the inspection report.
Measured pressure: 0.25 bar
